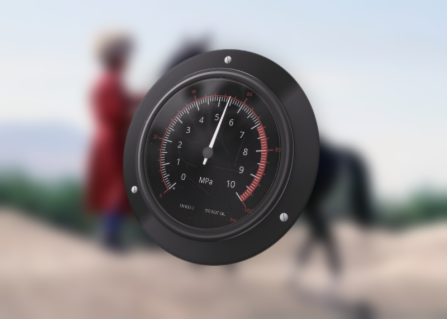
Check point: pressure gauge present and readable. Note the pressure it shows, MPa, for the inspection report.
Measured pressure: 5.5 MPa
